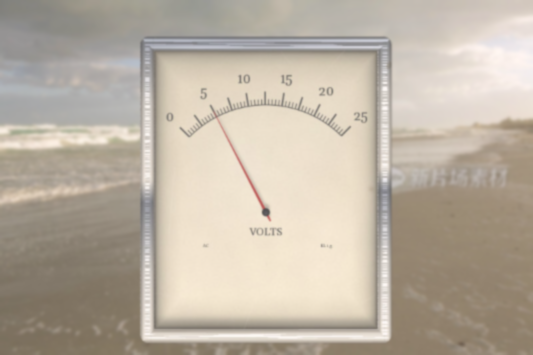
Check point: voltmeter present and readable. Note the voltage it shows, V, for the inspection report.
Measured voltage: 5 V
